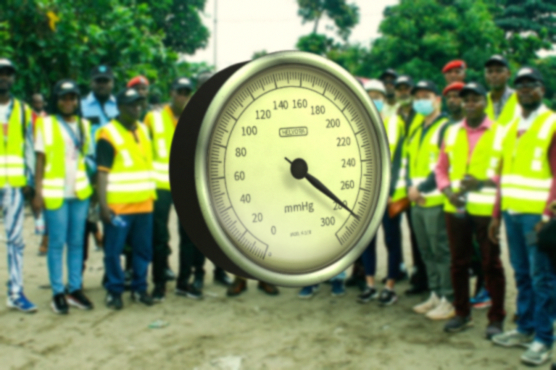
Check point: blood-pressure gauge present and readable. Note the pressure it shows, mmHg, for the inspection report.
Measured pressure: 280 mmHg
